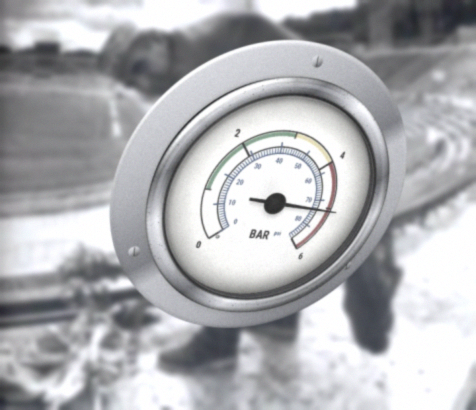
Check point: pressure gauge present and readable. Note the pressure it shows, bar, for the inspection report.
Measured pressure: 5 bar
